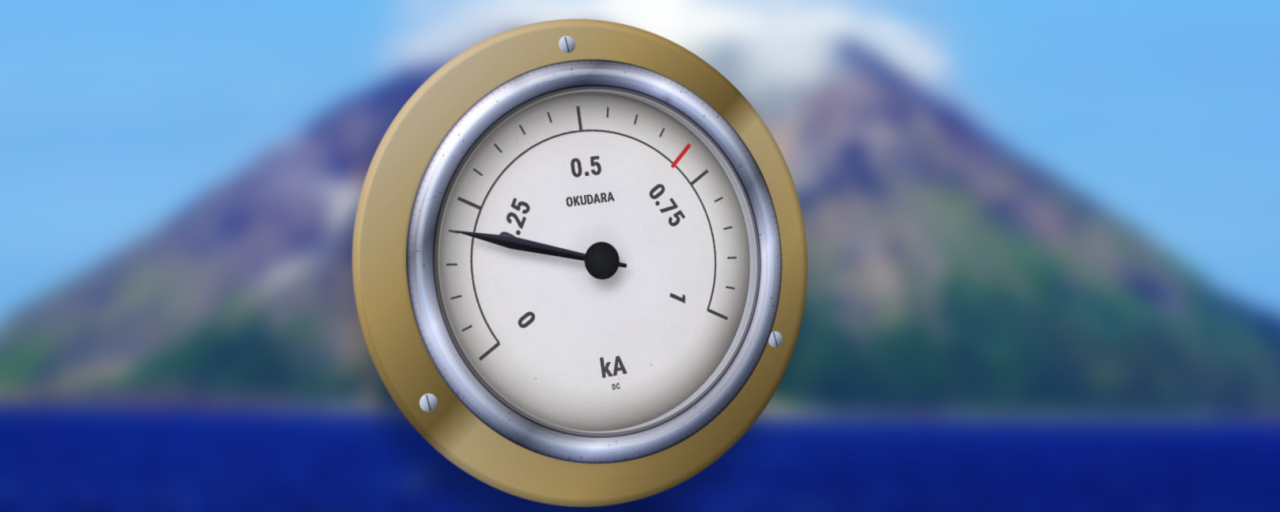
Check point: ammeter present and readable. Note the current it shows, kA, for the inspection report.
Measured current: 0.2 kA
